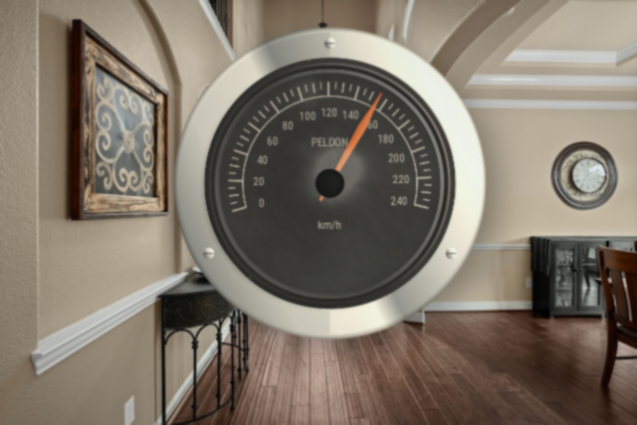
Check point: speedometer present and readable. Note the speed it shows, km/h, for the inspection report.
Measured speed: 155 km/h
